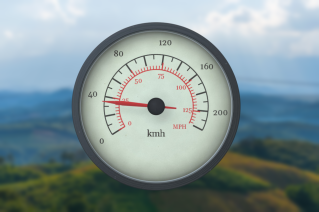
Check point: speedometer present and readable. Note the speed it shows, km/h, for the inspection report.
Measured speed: 35 km/h
